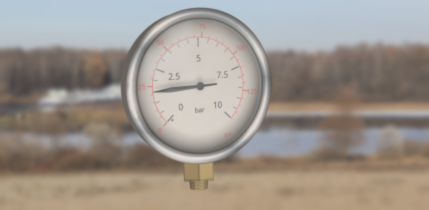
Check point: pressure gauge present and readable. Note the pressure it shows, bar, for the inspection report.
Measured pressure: 1.5 bar
